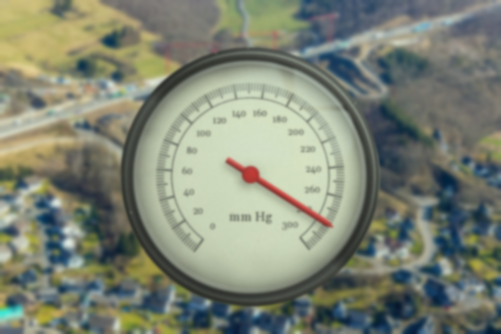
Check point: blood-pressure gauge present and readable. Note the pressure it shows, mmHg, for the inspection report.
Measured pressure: 280 mmHg
